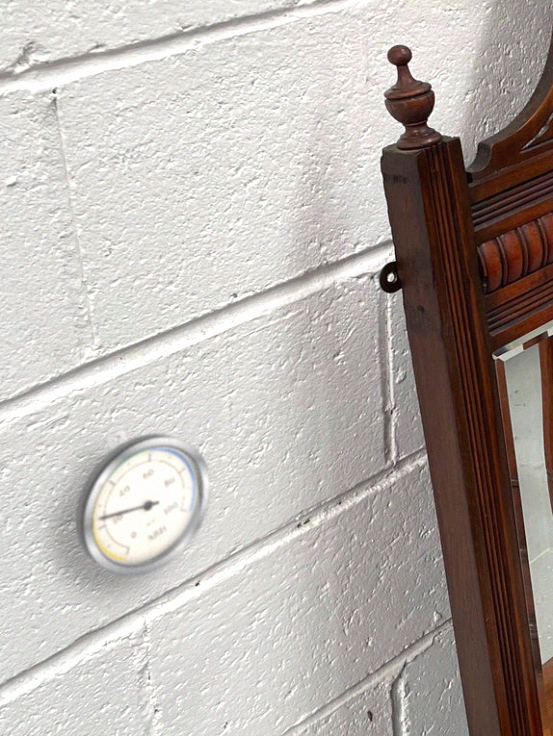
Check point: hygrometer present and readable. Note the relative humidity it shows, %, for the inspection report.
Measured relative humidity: 25 %
